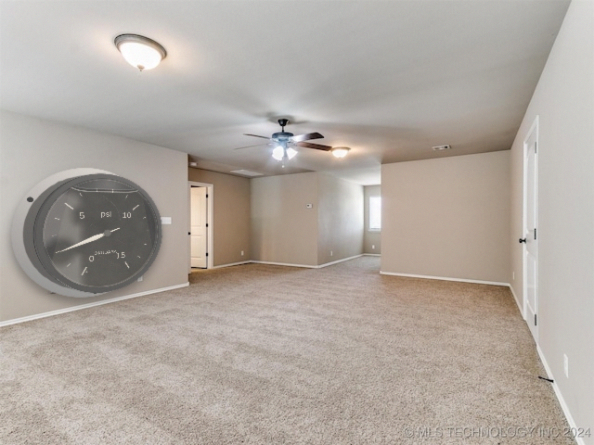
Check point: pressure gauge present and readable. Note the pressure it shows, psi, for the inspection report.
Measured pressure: 2 psi
